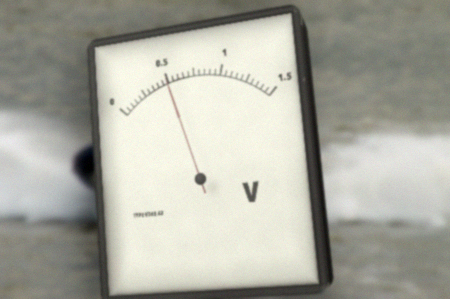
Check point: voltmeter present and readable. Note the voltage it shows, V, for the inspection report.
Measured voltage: 0.5 V
